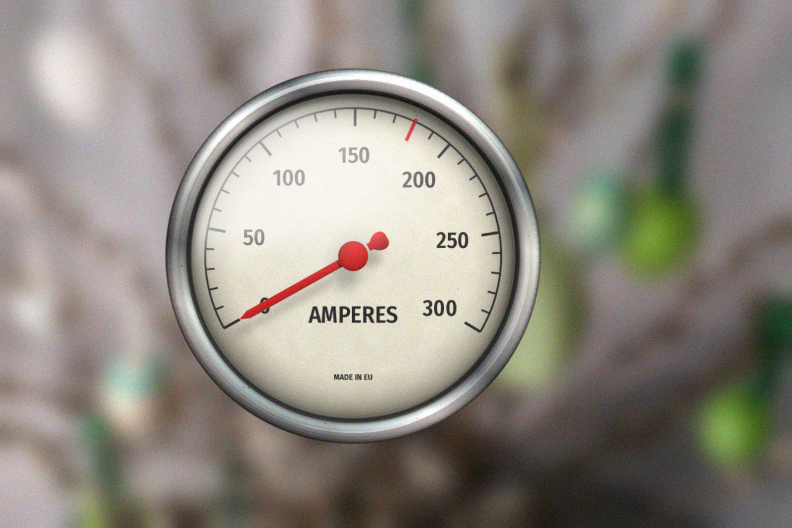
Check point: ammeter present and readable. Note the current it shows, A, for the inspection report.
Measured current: 0 A
